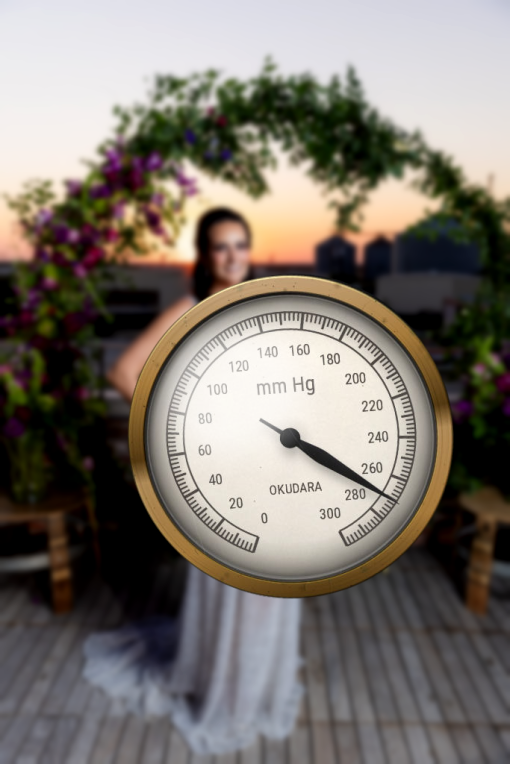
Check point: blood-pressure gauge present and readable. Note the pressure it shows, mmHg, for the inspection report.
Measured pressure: 270 mmHg
